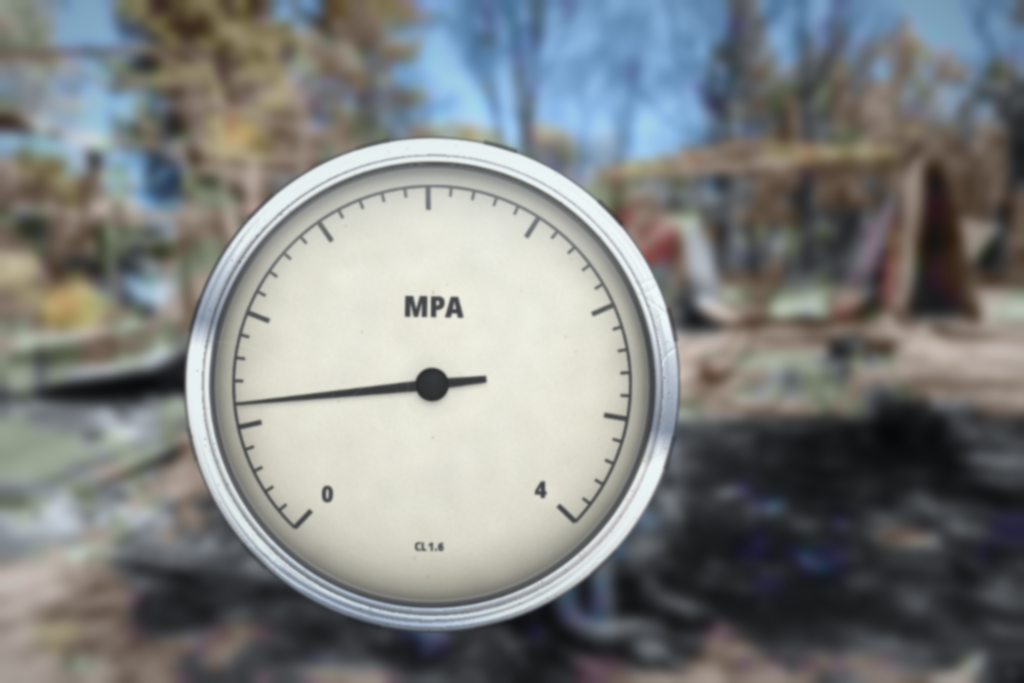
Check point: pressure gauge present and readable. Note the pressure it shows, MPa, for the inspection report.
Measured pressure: 0.6 MPa
